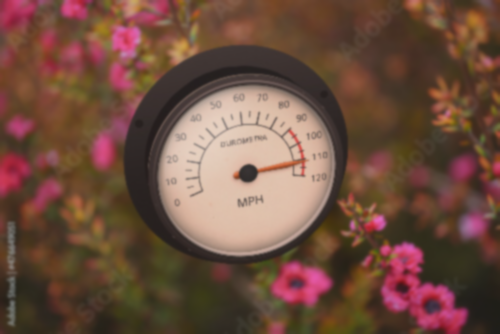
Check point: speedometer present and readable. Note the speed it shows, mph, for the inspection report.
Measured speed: 110 mph
